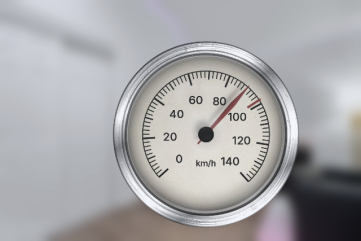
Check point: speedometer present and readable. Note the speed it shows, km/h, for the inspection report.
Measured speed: 90 km/h
